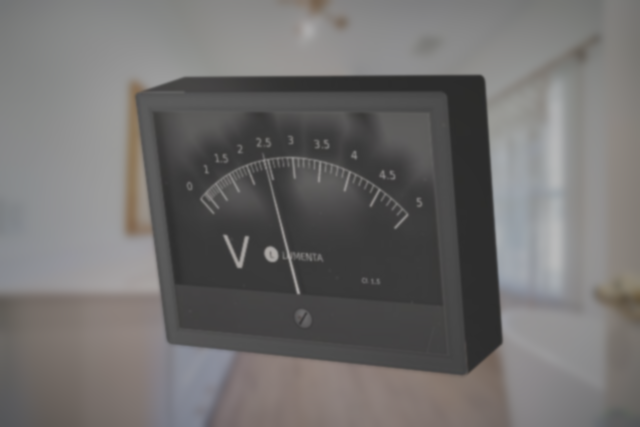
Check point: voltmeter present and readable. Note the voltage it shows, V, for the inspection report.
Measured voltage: 2.5 V
